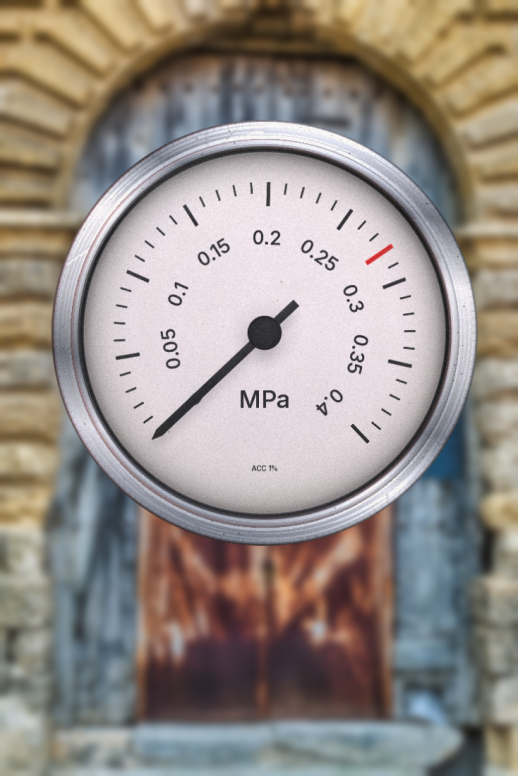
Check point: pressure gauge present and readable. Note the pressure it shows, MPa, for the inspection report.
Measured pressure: 0 MPa
